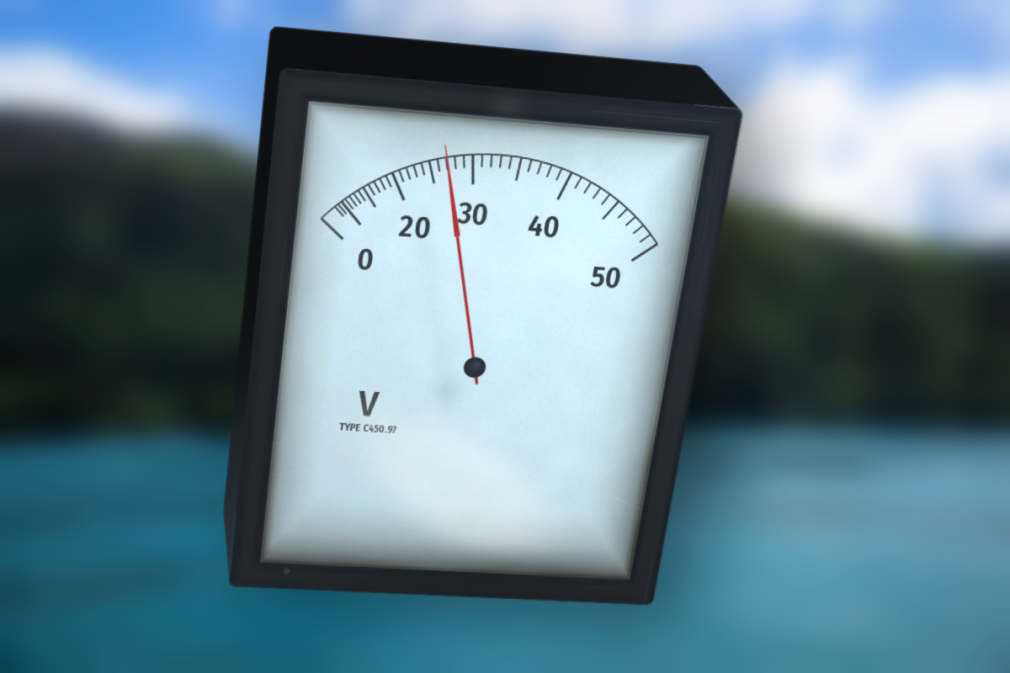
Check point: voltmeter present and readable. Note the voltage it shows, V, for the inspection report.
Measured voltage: 27 V
